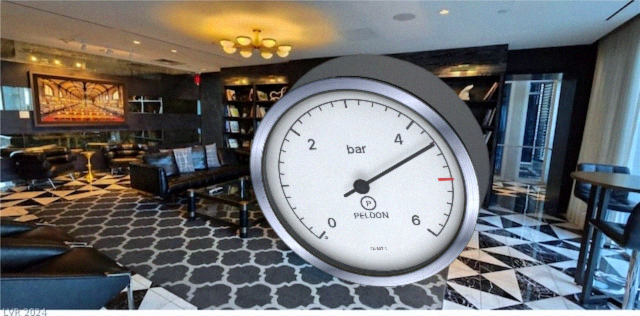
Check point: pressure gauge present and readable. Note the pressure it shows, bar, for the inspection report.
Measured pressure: 4.4 bar
